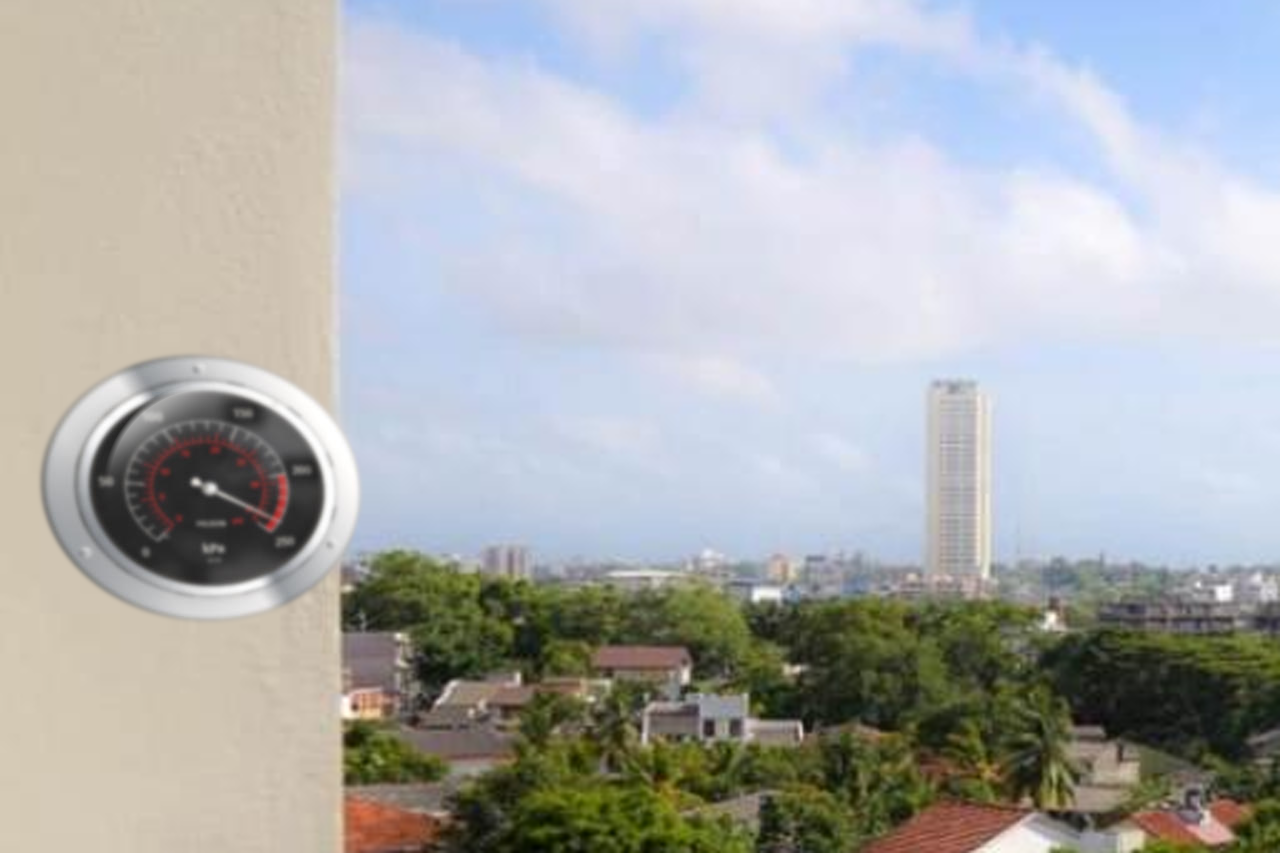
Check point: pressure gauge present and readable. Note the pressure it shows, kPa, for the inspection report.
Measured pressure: 240 kPa
